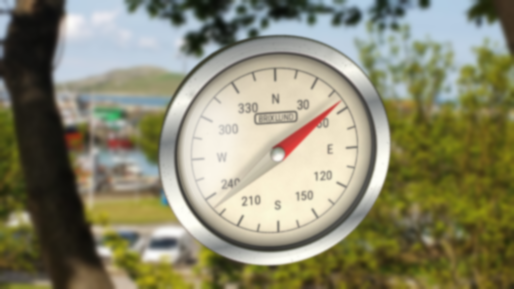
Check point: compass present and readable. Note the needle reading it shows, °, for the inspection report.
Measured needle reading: 52.5 °
